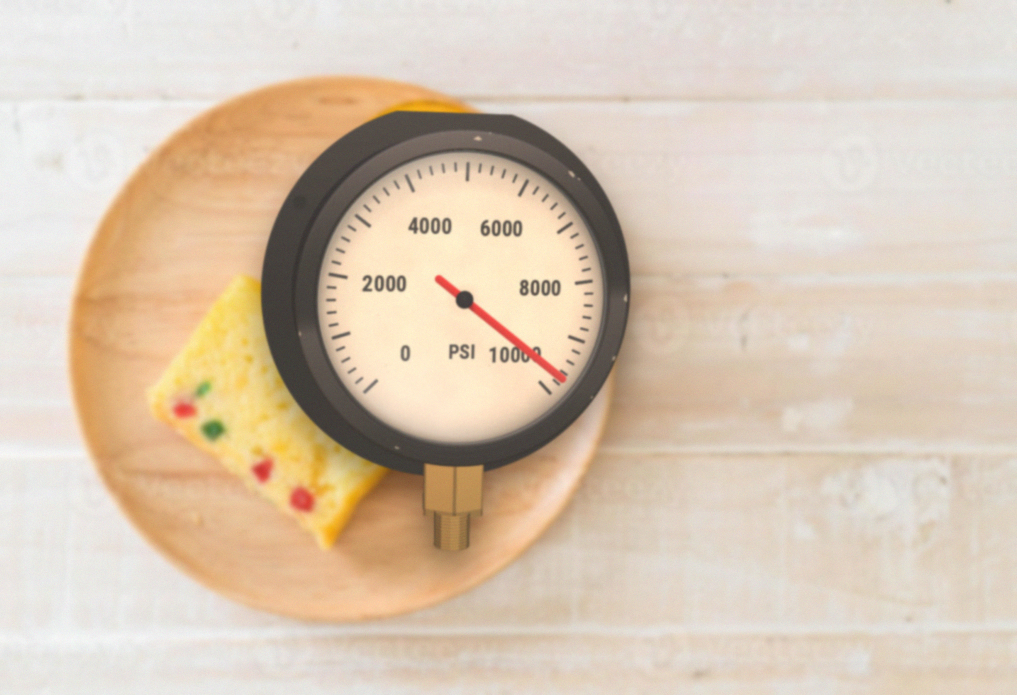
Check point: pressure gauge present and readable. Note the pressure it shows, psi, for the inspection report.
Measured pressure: 9700 psi
